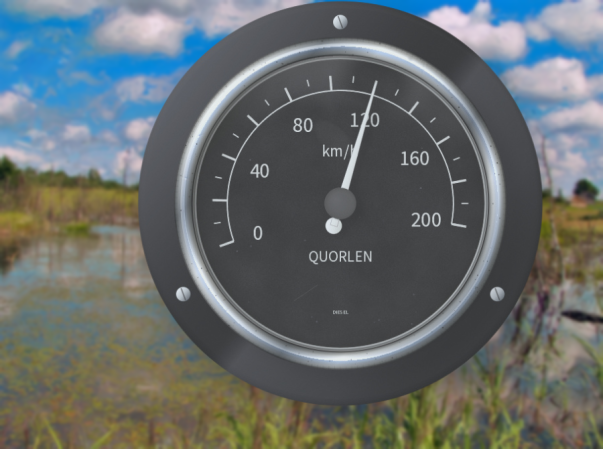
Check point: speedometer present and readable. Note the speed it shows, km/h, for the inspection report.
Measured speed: 120 km/h
